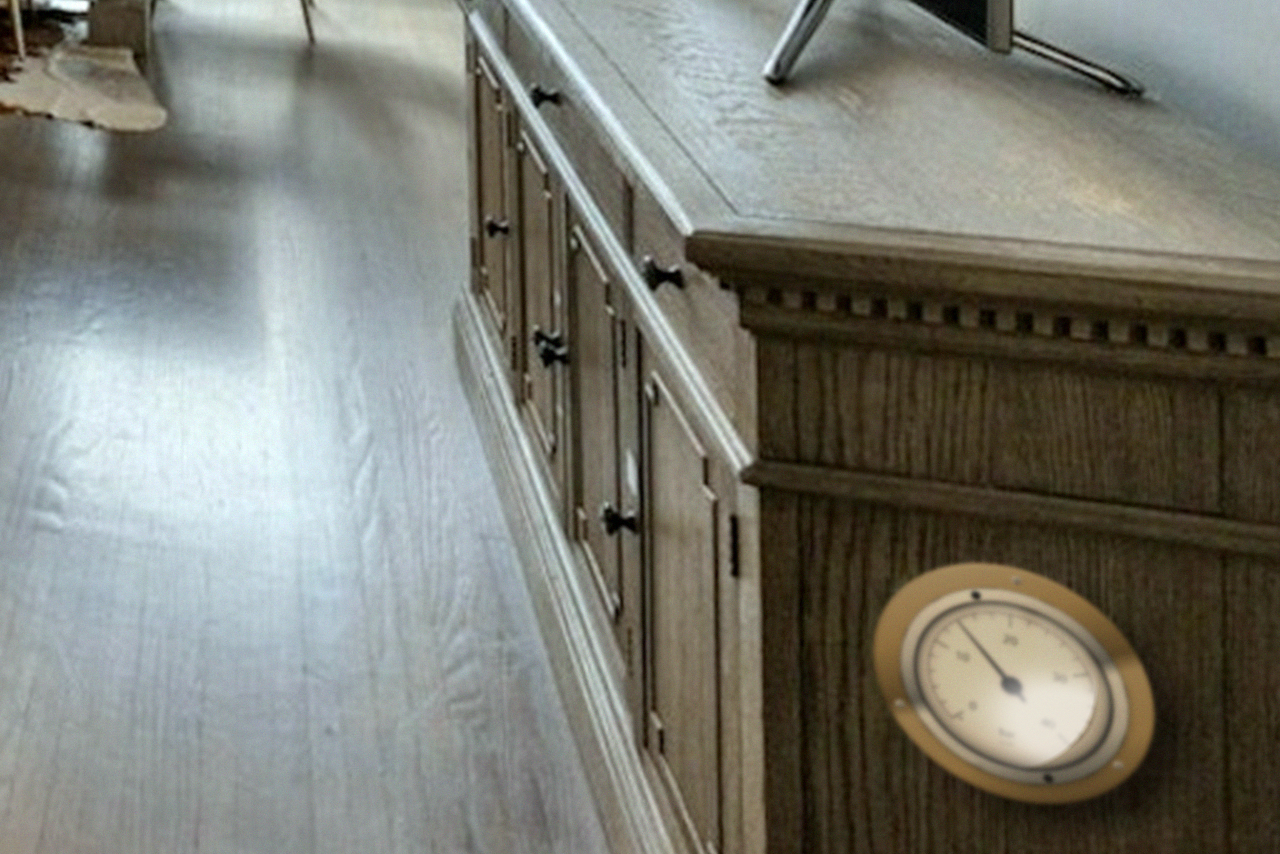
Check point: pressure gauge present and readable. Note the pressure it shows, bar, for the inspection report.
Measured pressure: 14 bar
